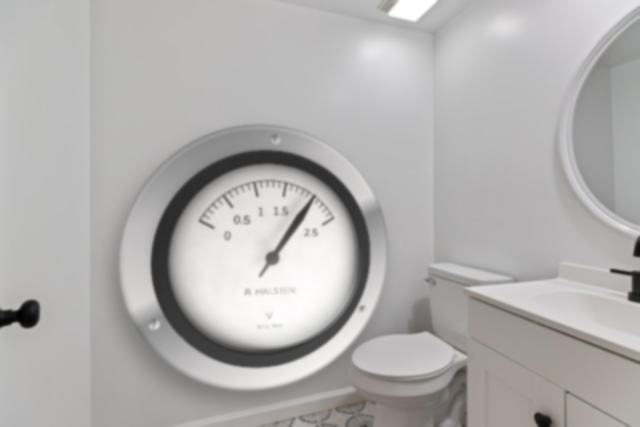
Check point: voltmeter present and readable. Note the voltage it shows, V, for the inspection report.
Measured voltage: 2 V
